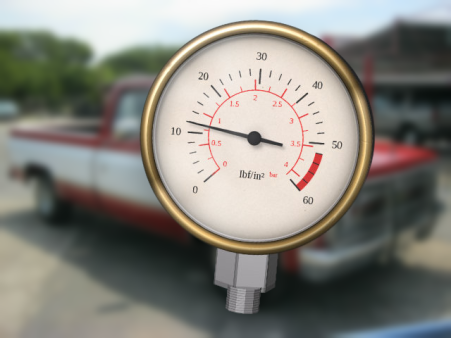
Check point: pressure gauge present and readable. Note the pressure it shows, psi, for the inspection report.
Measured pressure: 12 psi
